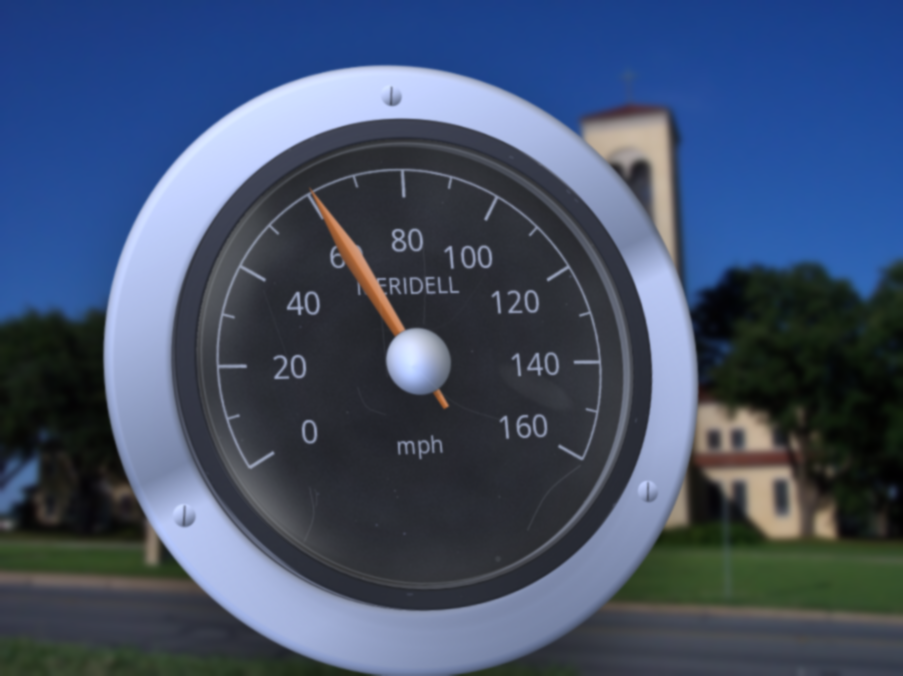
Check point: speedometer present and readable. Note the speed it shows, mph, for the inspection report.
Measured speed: 60 mph
